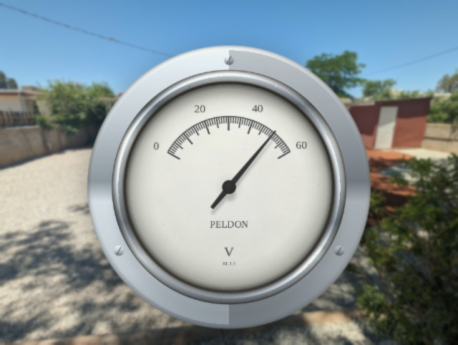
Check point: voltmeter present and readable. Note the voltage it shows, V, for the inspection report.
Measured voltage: 50 V
